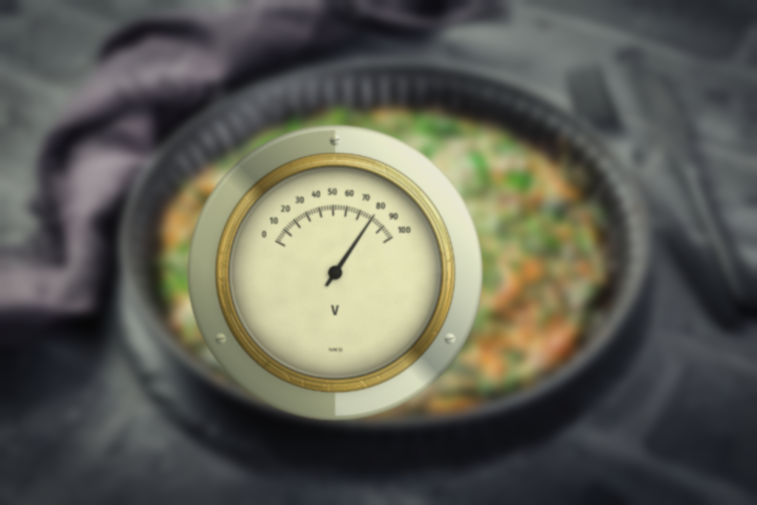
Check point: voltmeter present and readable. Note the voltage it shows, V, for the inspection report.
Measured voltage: 80 V
